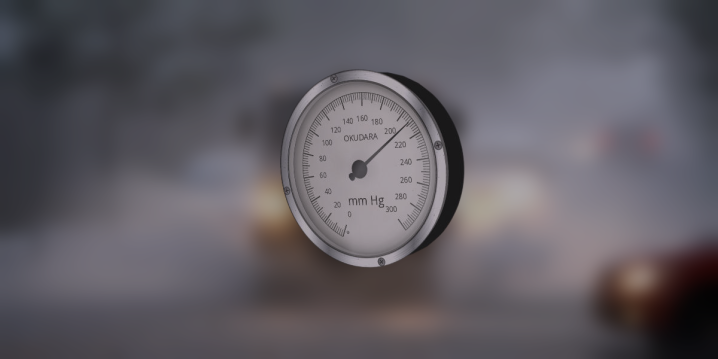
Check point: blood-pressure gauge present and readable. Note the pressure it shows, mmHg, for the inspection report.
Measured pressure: 210 mmHg
